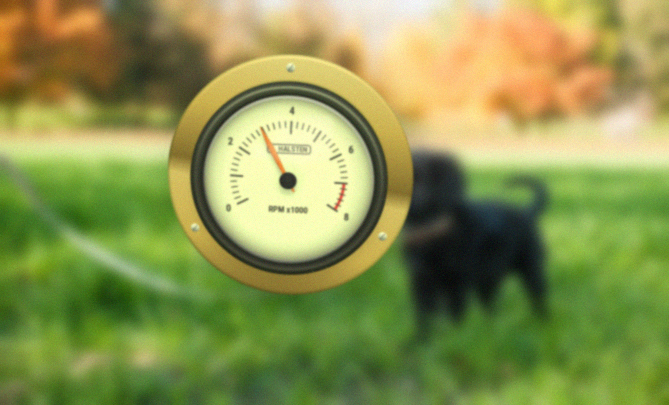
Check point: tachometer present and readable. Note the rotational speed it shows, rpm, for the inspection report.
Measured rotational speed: 3000 rpm
